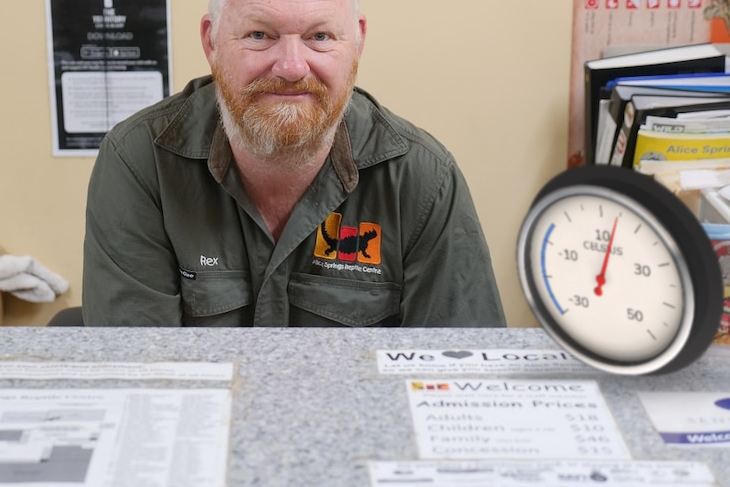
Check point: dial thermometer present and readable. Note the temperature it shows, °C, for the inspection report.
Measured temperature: 15 °C
